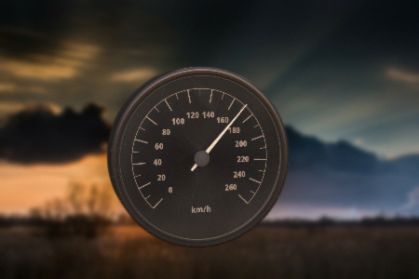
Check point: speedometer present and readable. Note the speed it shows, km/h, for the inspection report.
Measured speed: 170 km/h
